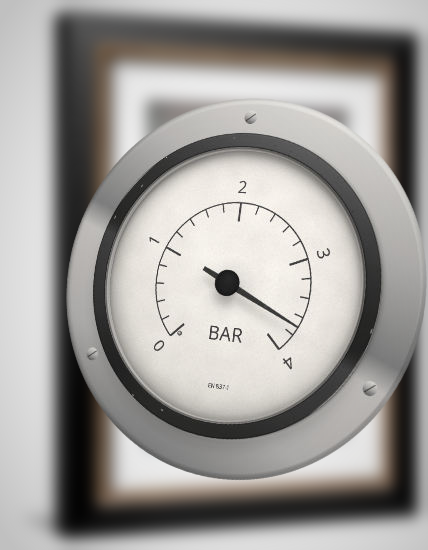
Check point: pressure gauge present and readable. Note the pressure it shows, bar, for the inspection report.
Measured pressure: 3.7 bar
